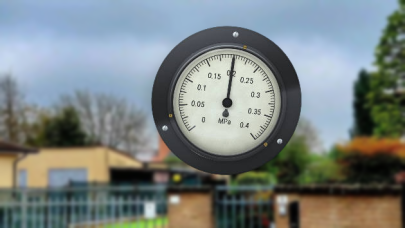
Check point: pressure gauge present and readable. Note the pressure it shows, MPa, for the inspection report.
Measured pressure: 0.2 MPa
